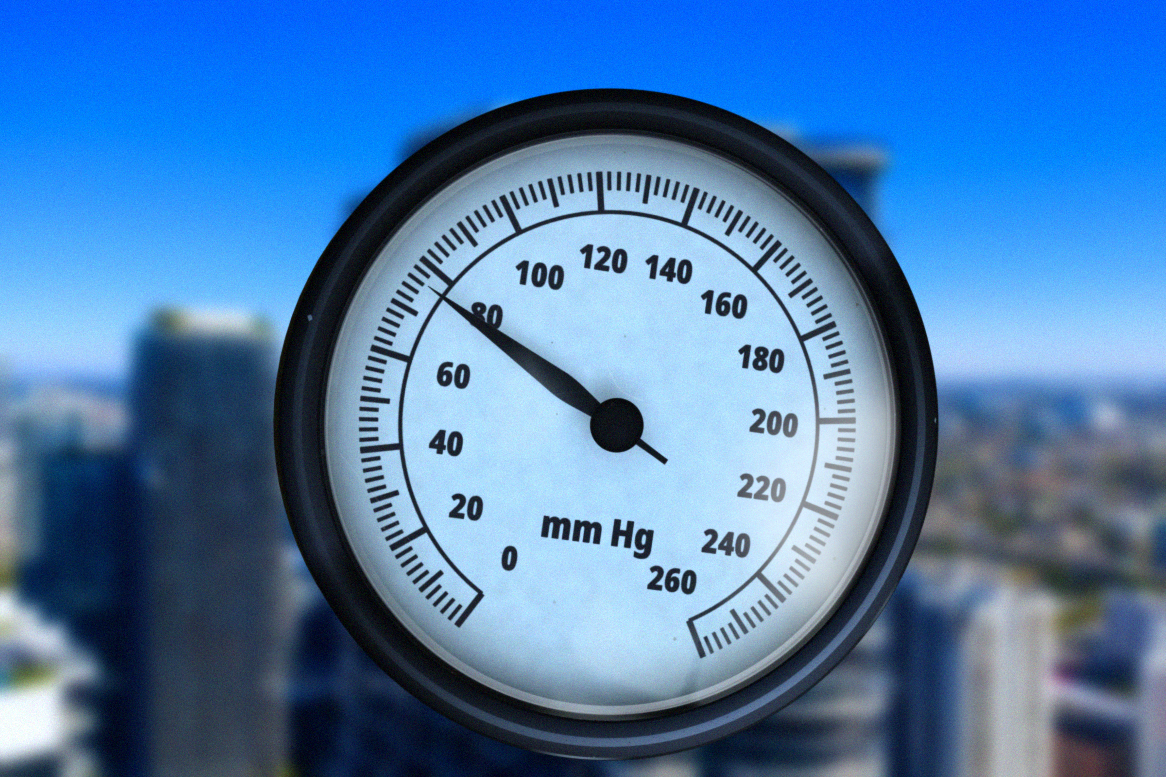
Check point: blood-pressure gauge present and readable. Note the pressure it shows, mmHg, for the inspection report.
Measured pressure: 76 mmHg
